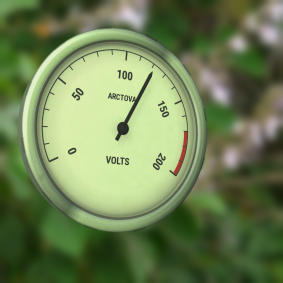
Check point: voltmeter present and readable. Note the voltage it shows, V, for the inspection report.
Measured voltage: 120 V
